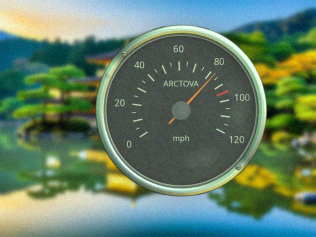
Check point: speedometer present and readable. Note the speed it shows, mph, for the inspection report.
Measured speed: 82.5 mph
